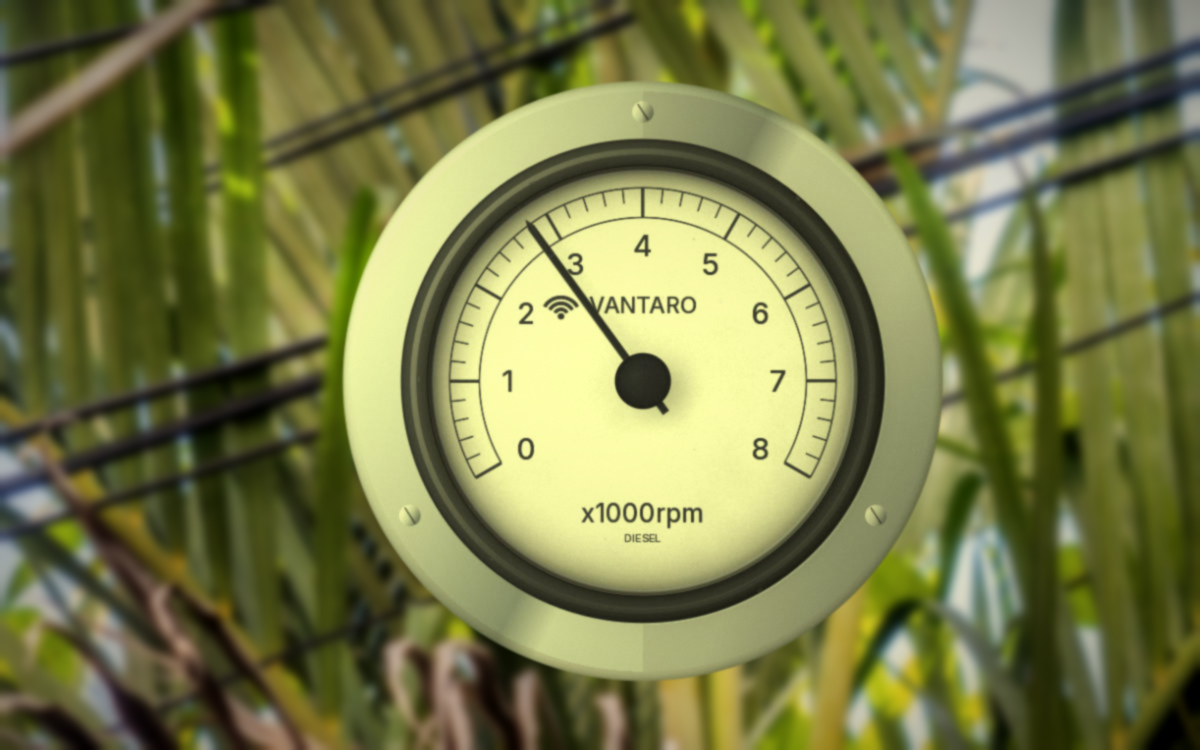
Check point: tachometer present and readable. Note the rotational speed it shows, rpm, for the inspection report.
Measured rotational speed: 2800 rpm
